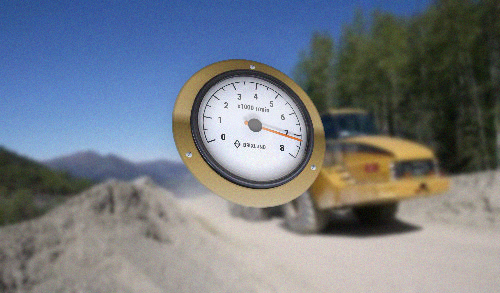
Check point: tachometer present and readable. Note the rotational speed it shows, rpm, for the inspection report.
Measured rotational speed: 7250 rpm
